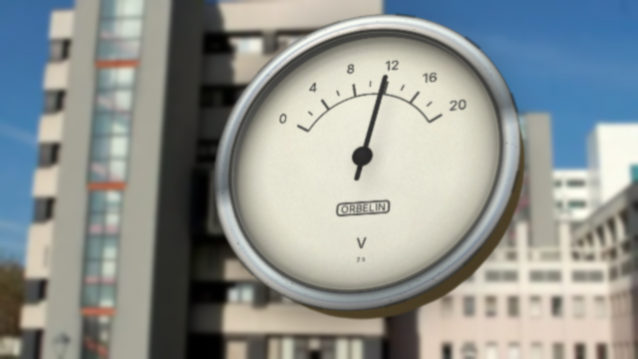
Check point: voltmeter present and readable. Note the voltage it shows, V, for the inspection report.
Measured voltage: 12 V
